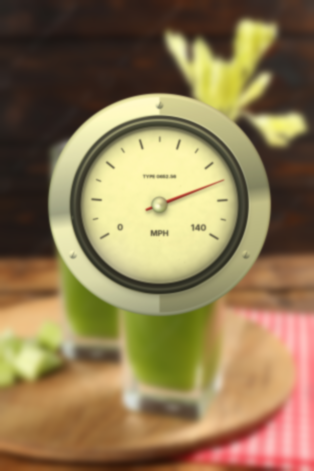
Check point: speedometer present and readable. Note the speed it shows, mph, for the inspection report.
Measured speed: 110 mph
